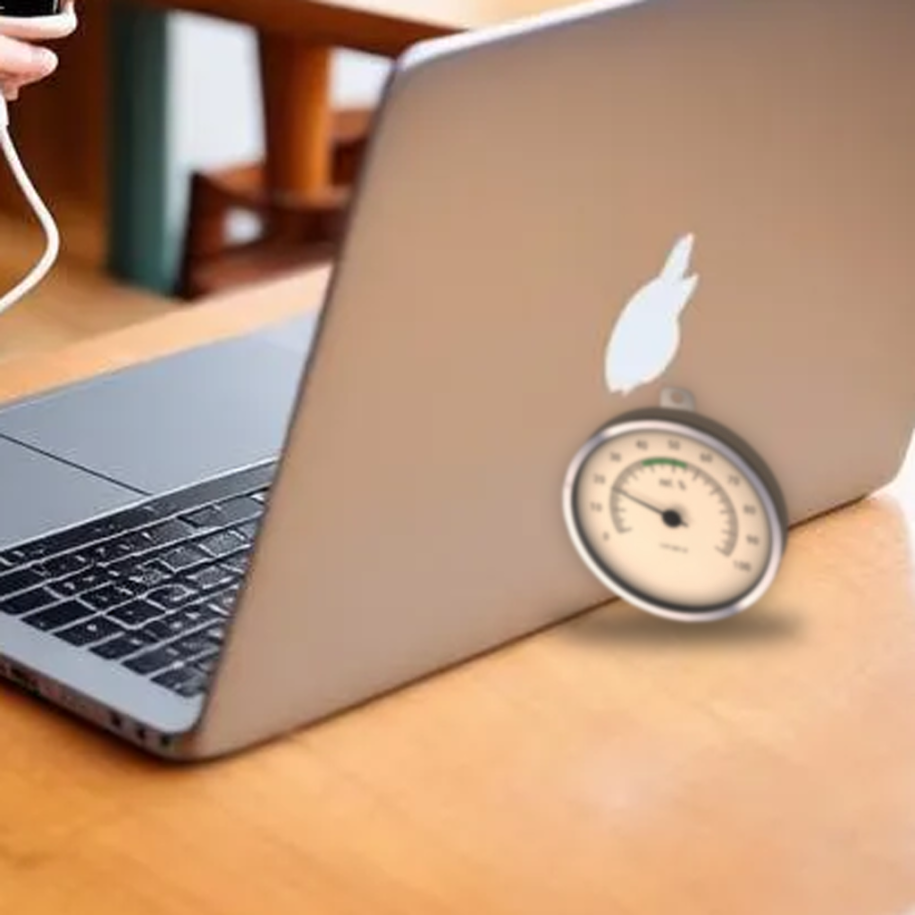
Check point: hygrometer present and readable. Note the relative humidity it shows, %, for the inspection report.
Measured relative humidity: 20 %
